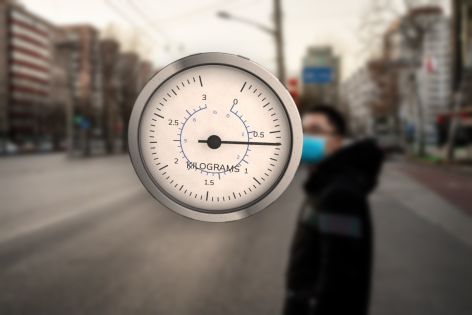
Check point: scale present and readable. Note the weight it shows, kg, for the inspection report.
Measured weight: 0.6 kg
